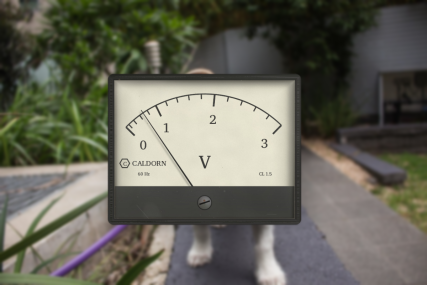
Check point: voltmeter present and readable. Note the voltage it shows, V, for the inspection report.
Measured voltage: 0.7 V
